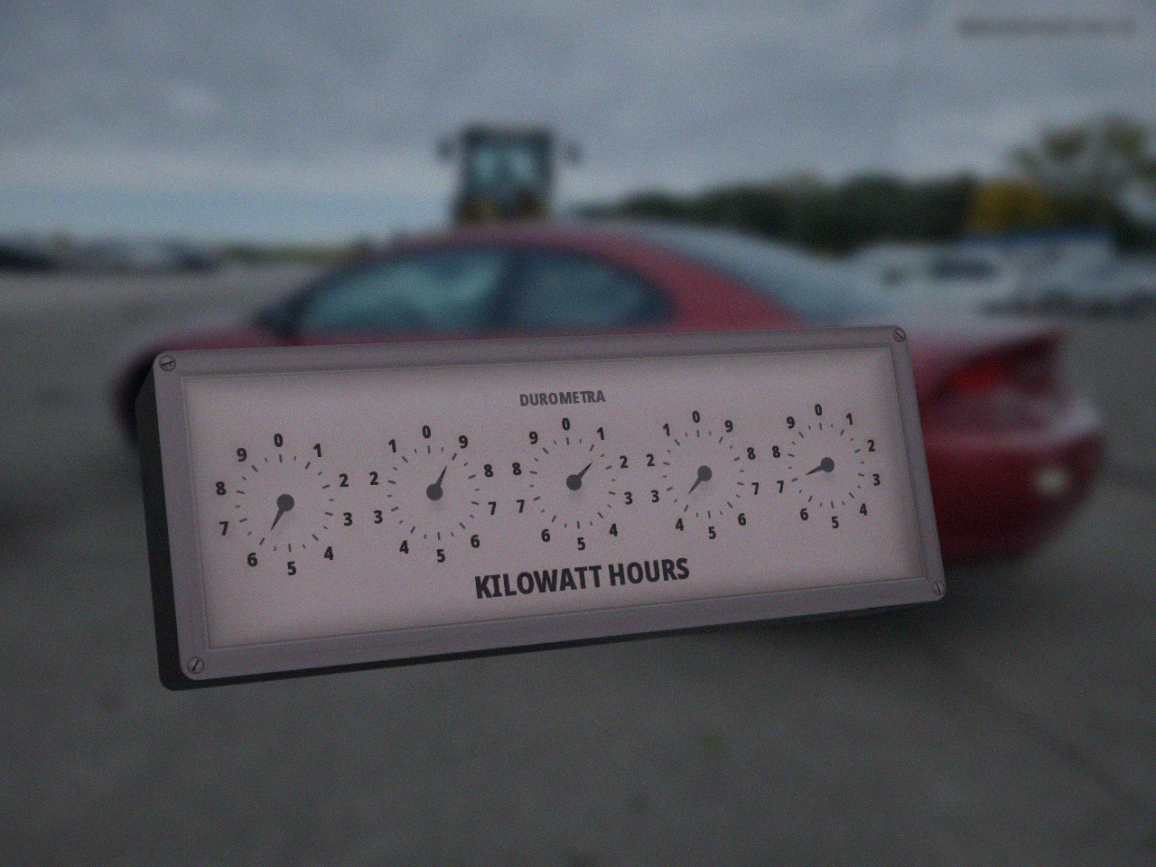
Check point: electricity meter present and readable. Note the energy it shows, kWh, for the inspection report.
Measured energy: 59137 kWh
